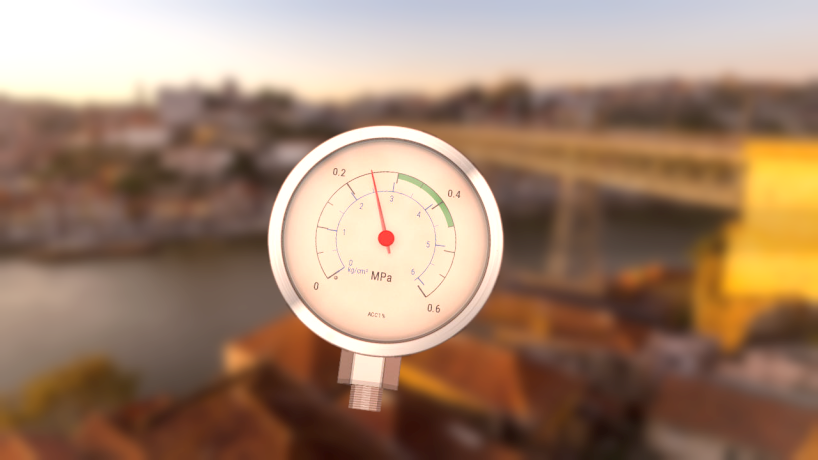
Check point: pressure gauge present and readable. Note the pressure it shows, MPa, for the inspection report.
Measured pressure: 0.25 MPa
